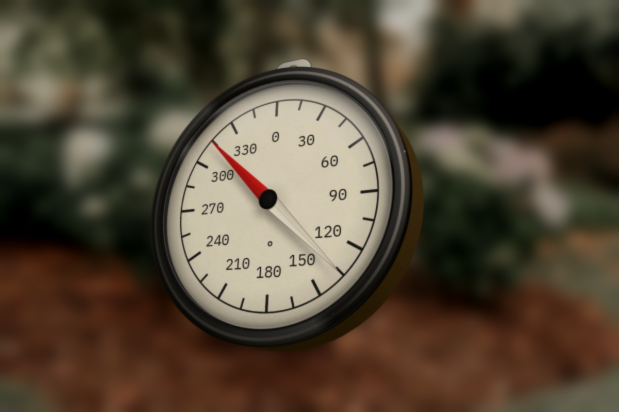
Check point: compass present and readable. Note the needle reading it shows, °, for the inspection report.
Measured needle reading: 315 °
